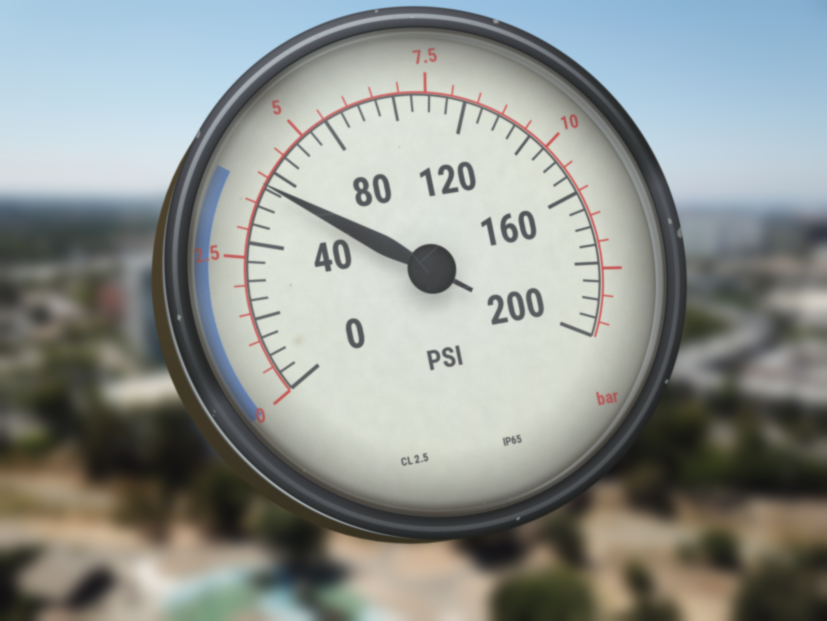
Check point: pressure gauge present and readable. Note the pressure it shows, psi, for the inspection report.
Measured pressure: 55 psi
